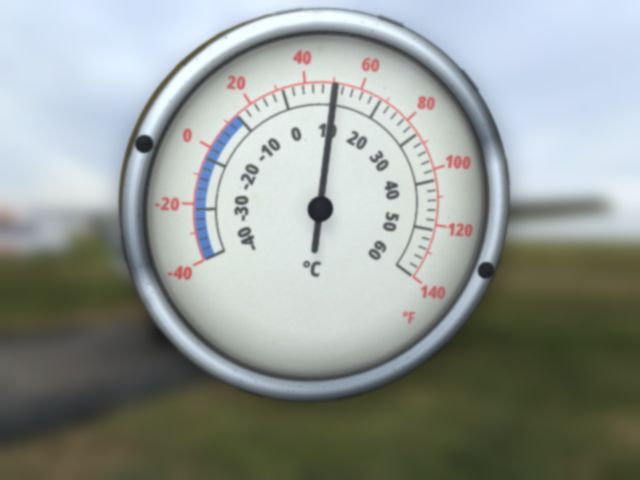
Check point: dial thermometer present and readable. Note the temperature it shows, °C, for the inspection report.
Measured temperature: 10 °C
